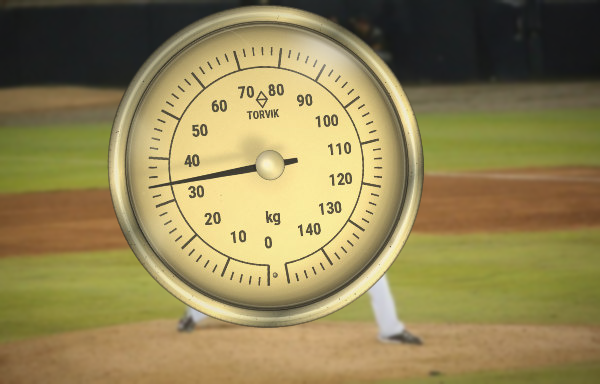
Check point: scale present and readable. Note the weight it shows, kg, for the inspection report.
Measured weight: 34 kg
